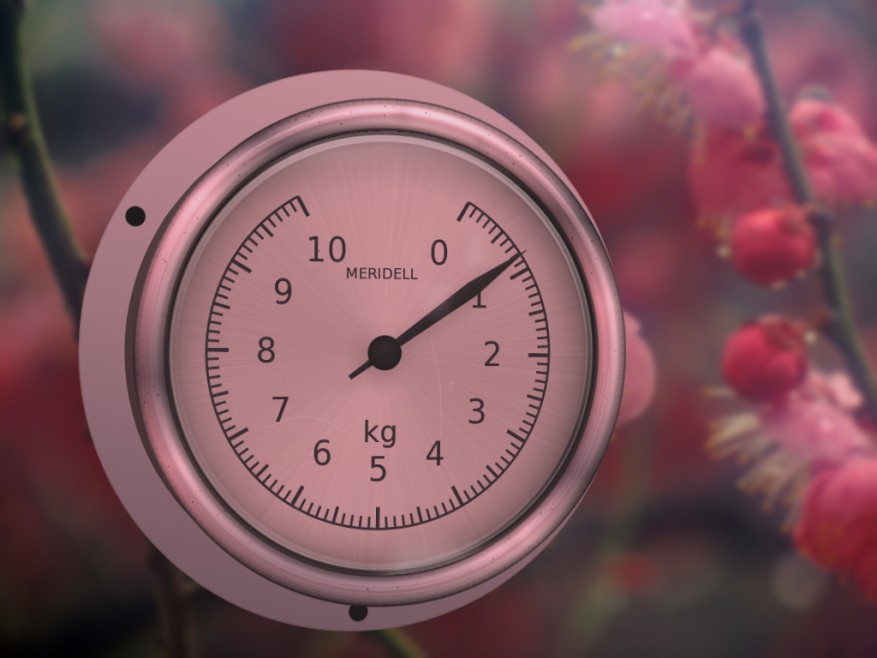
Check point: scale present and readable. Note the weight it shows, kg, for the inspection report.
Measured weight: 0.8 kg
